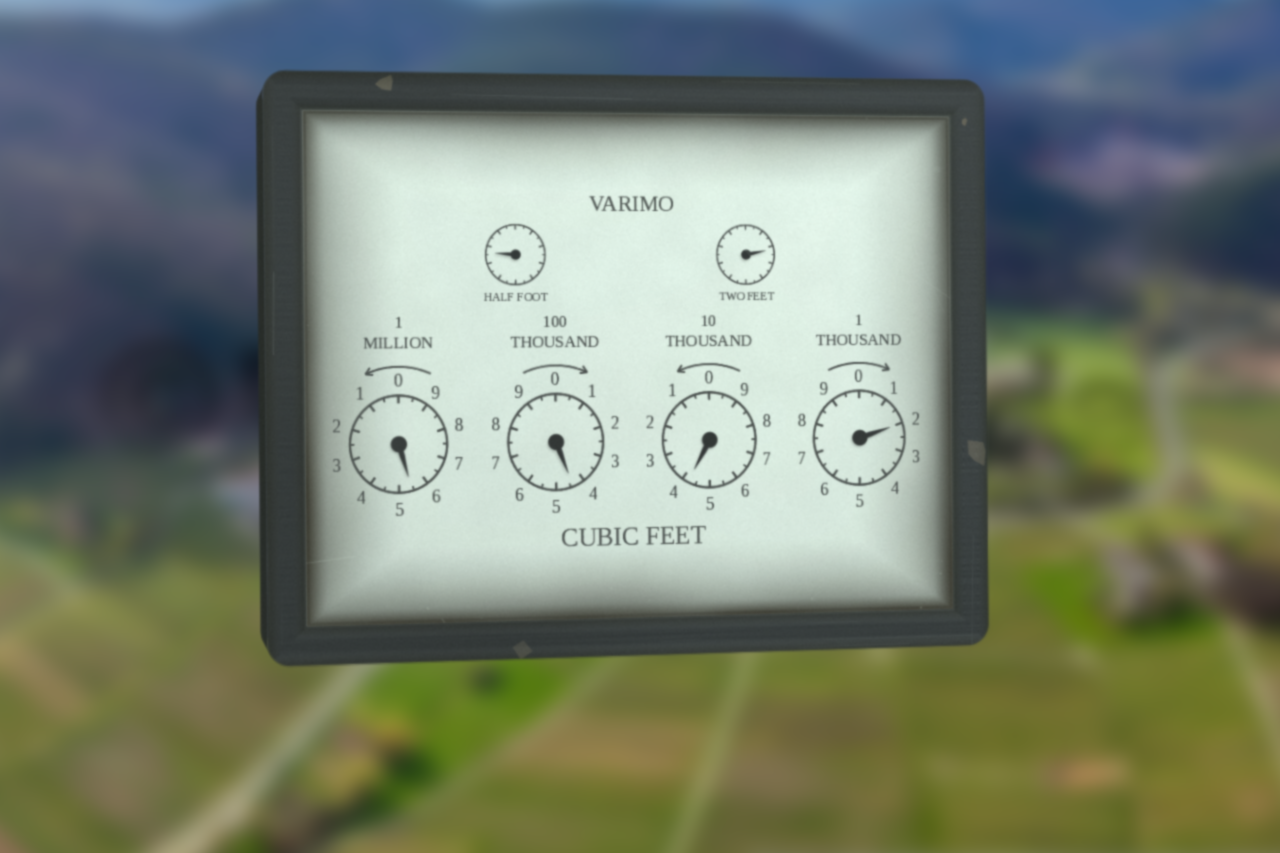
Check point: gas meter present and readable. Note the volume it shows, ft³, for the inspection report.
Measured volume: 544200 ft³
